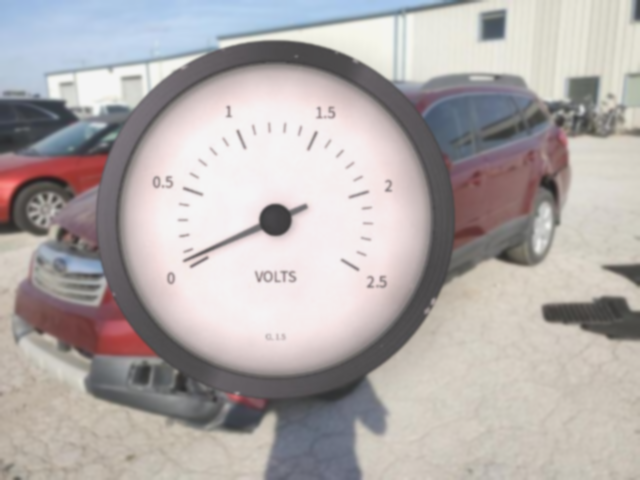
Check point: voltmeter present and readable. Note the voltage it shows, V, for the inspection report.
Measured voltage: 0.05 V
